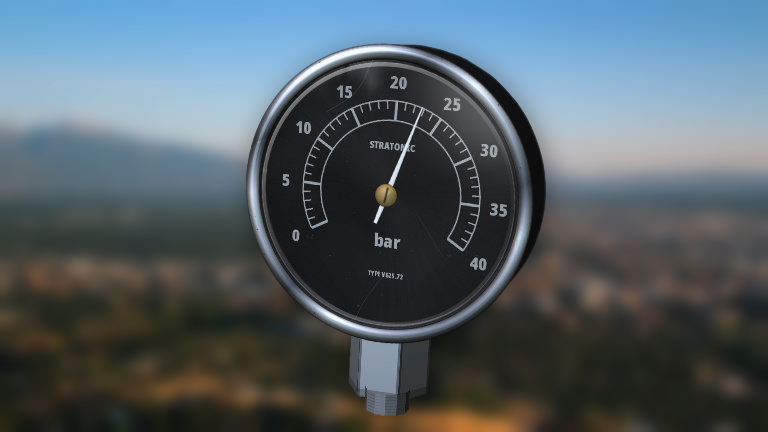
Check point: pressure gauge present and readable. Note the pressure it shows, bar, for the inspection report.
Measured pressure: 23 bar
